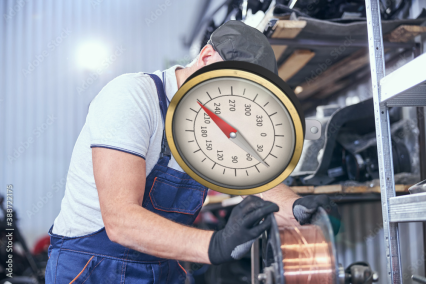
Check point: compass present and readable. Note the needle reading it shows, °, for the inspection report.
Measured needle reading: 225 °
